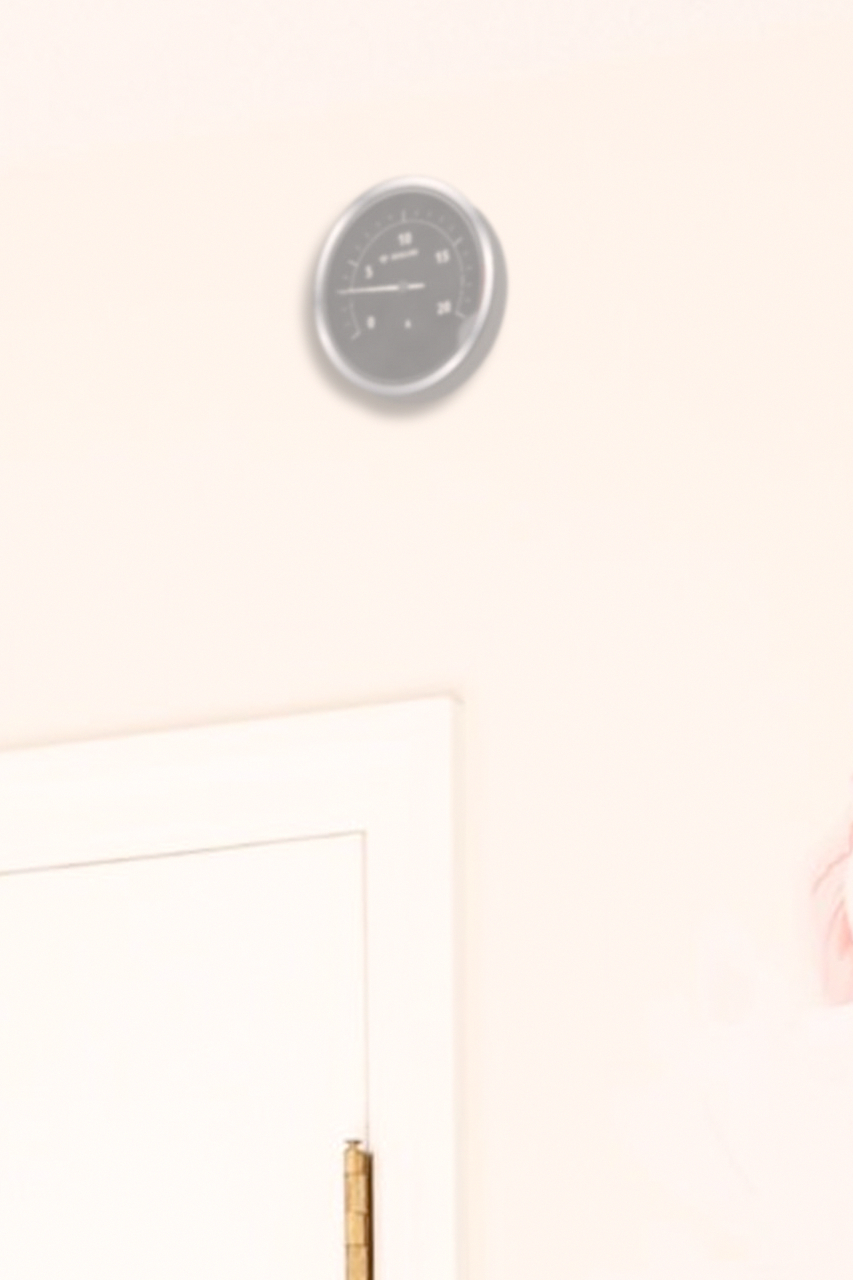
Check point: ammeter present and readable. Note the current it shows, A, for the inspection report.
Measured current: 3 A
